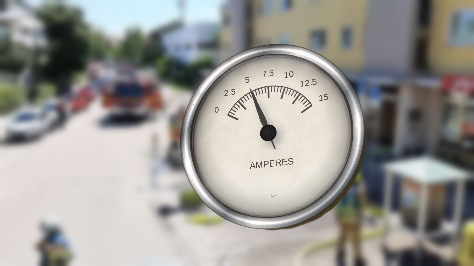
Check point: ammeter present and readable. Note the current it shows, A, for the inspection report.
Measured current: 5 A
